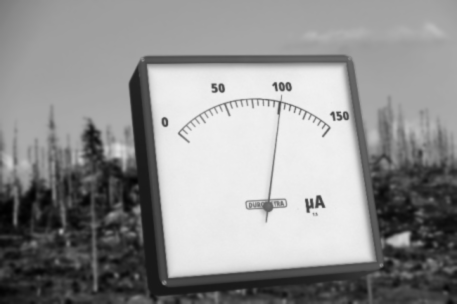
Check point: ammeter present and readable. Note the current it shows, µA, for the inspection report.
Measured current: 100 µA
